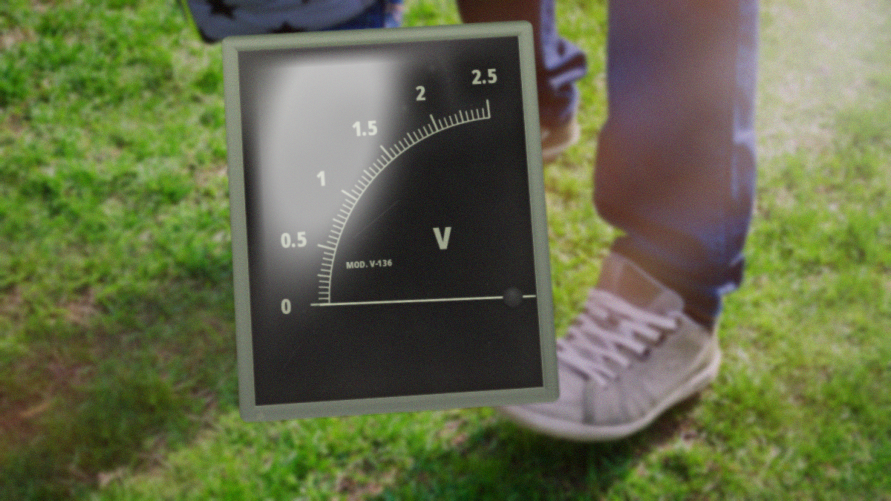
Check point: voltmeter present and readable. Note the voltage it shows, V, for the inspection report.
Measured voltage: 0 V
